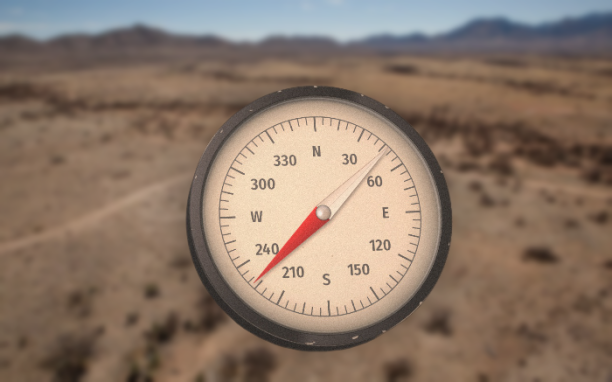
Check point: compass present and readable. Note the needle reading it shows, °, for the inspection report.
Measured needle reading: 227.5 °
